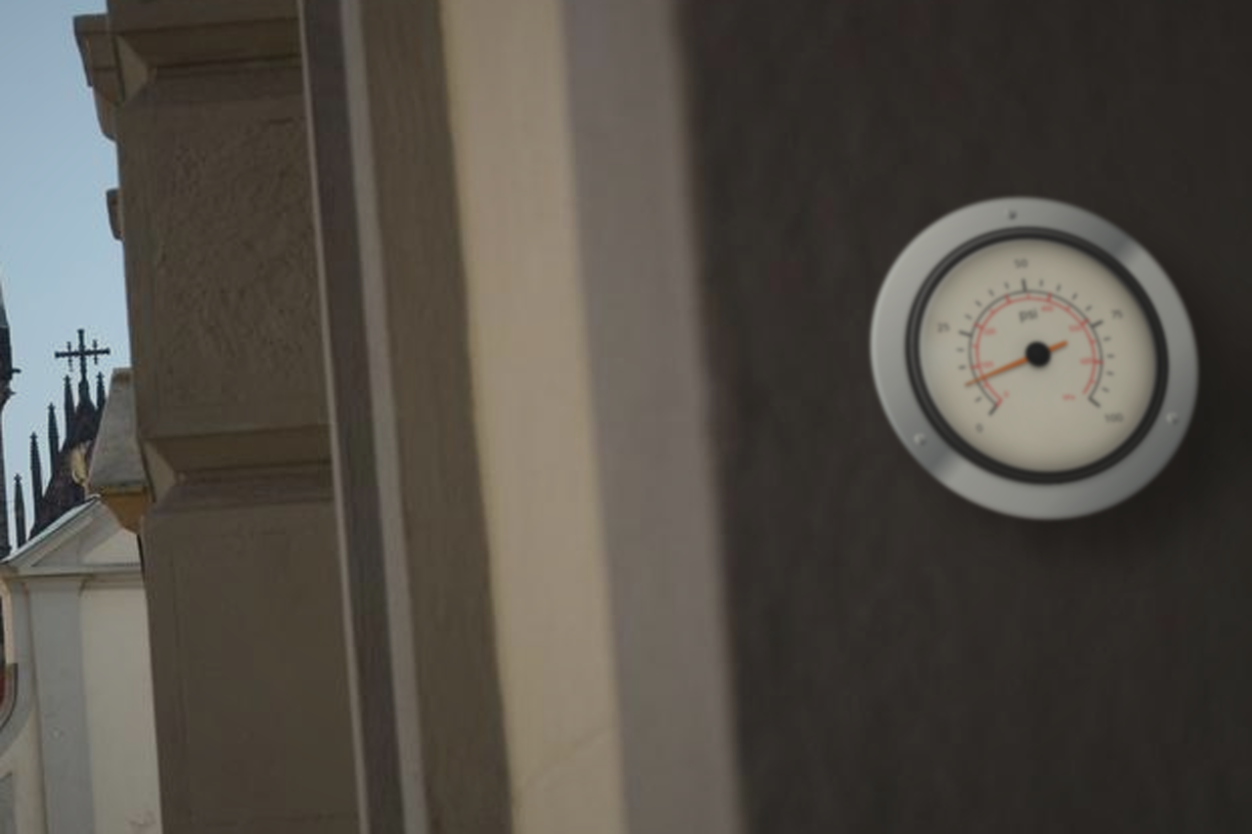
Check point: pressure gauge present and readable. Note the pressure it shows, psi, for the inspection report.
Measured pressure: 10 psi
